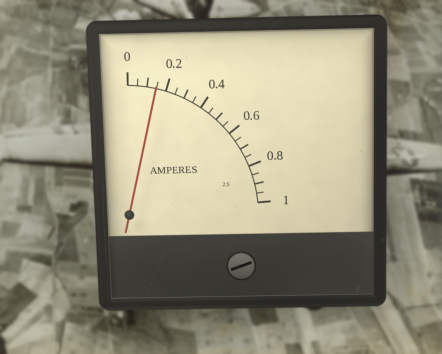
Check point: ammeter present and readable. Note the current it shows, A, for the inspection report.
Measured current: 0.15 A
